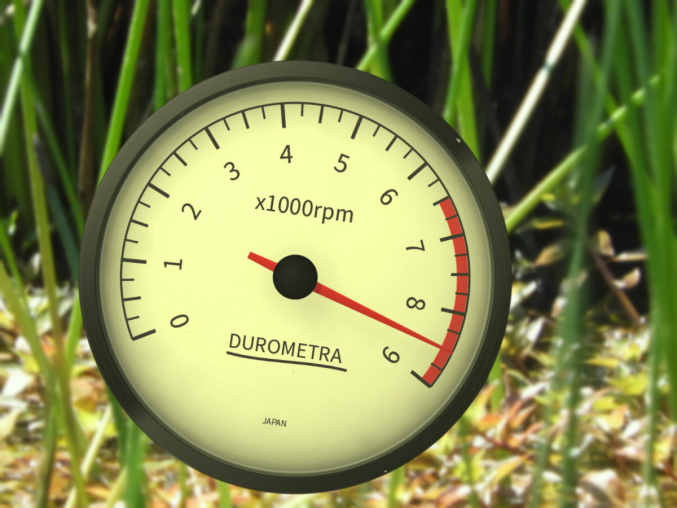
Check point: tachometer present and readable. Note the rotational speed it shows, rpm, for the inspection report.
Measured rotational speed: 8500 rpm
